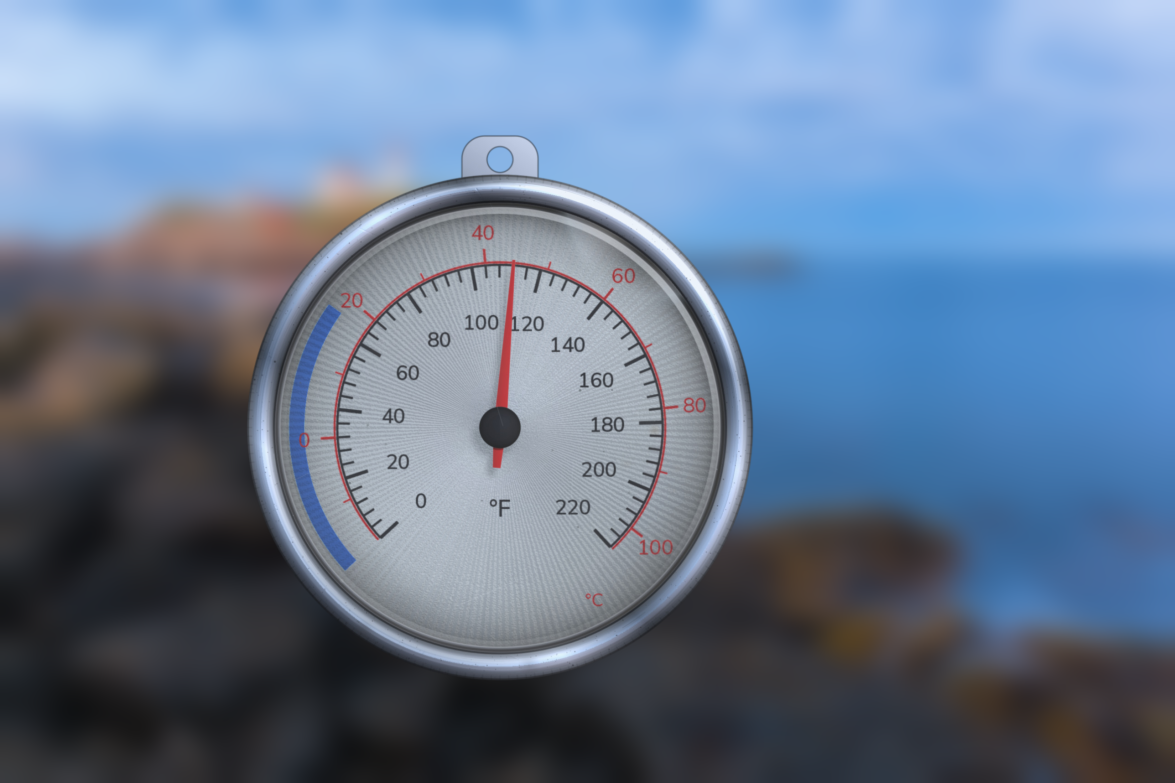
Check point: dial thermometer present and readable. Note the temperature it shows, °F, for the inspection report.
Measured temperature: 112 °F
